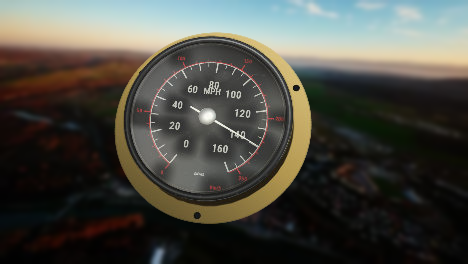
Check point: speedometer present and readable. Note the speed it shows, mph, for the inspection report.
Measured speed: 140 mph
